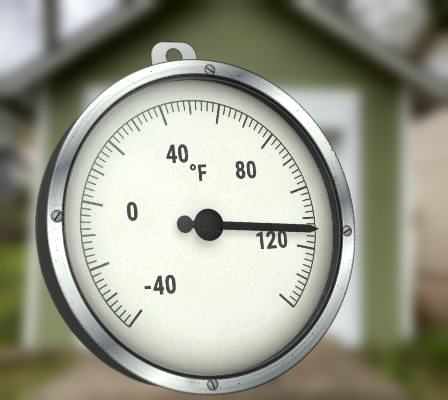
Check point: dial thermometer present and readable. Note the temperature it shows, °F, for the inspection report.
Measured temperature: 114 °F
